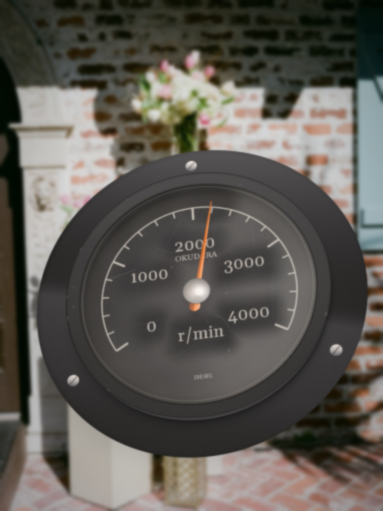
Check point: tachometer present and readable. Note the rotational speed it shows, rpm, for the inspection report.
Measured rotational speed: 2200 rpm
